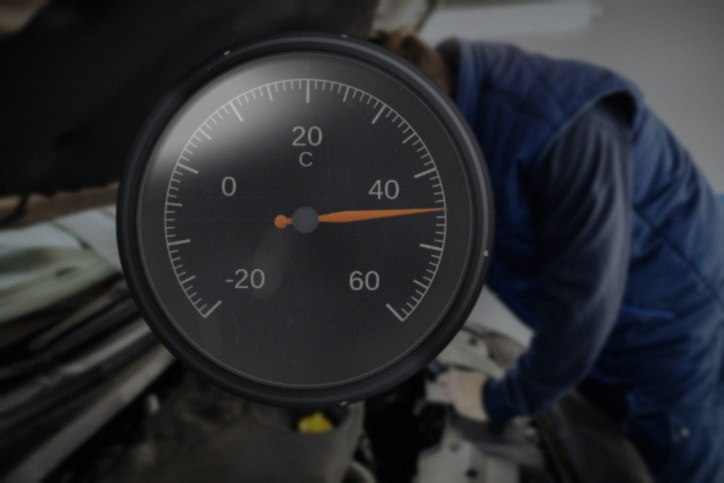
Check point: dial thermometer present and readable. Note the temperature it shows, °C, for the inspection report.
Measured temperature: 45 °C
